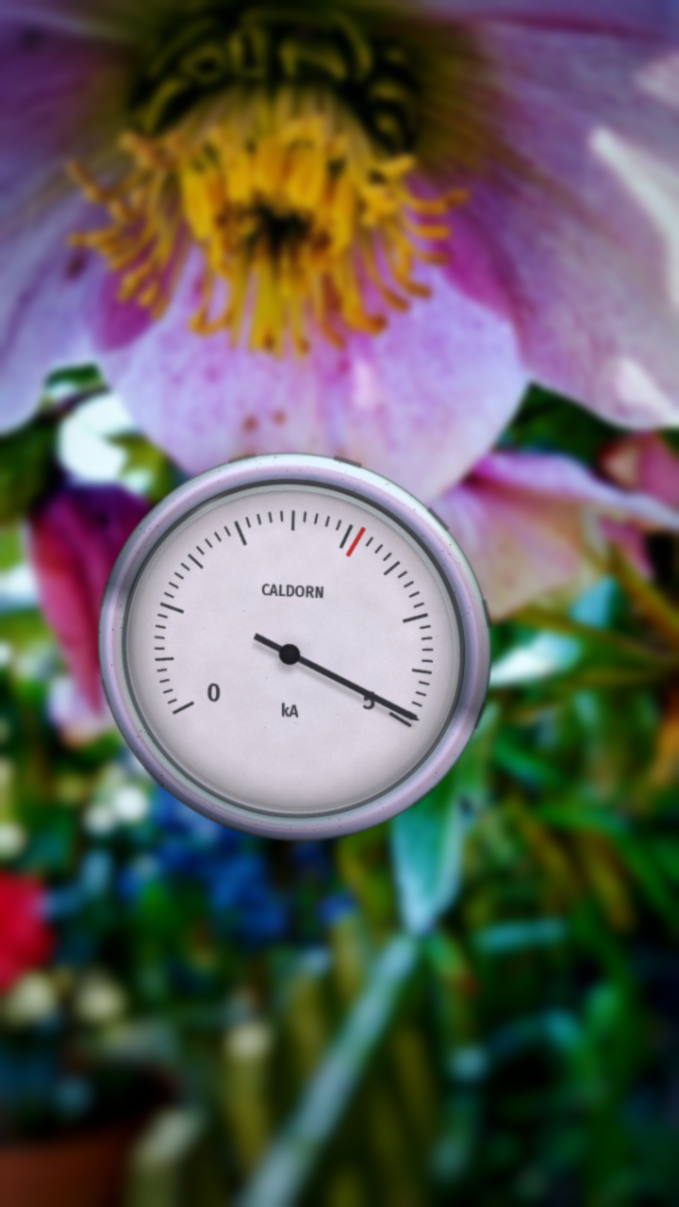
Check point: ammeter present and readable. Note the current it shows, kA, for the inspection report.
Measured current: 4.9 kA
